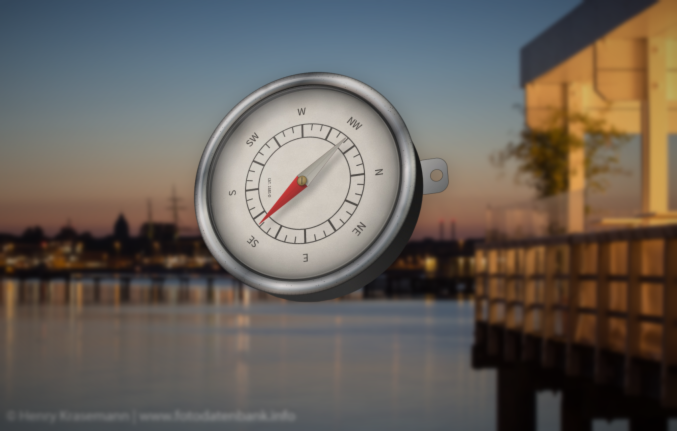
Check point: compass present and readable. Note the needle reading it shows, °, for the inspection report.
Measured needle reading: 140 °
